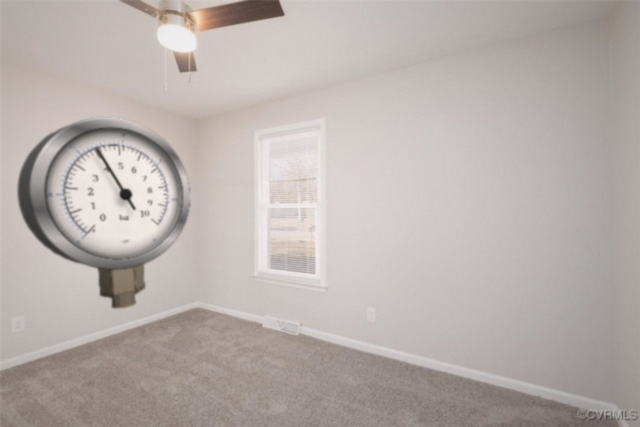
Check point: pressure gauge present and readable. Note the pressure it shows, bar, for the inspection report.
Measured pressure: 4 bar
